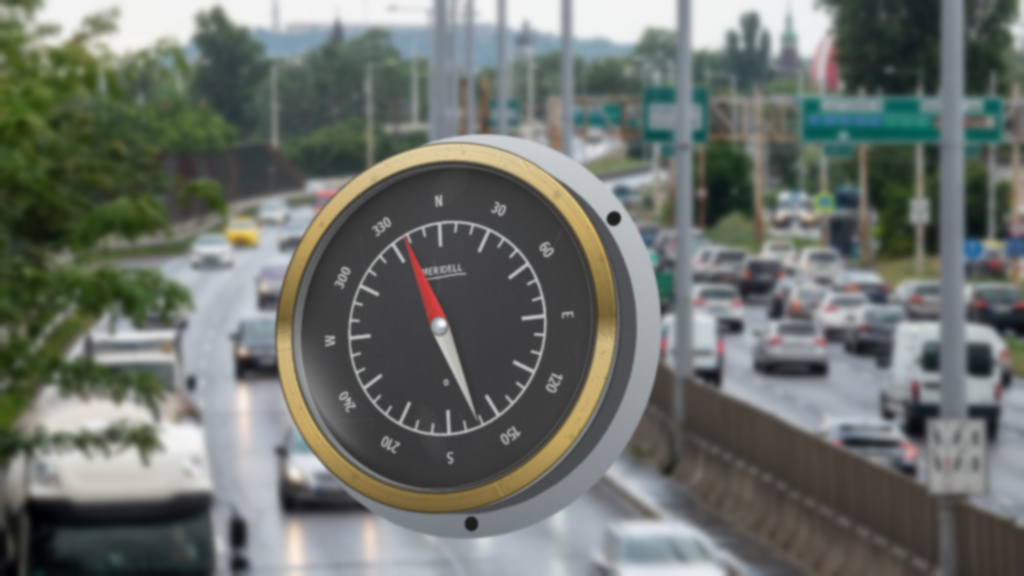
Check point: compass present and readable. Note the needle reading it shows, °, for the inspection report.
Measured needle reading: 340 °
